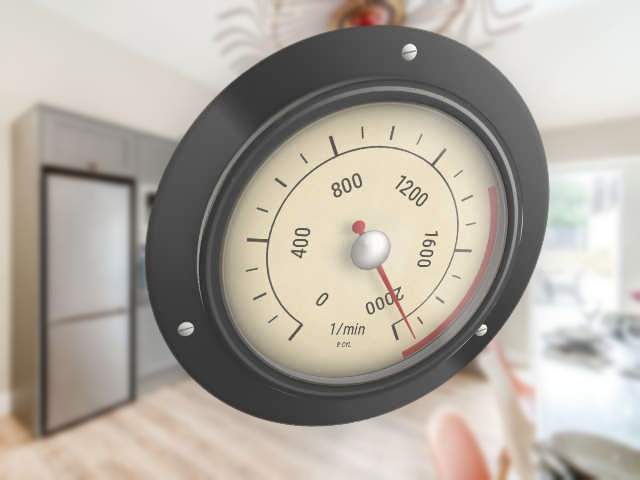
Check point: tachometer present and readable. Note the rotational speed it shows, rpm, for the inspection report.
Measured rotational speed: 1950 rpm
